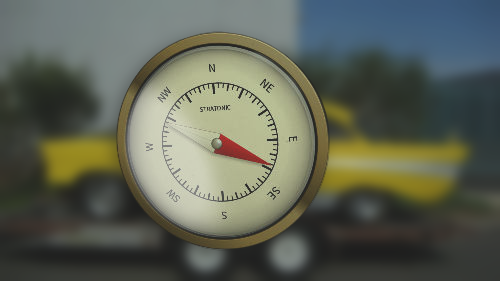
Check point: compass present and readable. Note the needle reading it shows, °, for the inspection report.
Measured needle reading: 115 °
